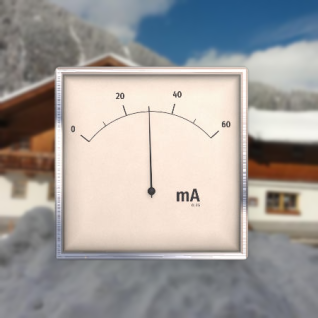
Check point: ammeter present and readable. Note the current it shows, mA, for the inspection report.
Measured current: 30 mA
